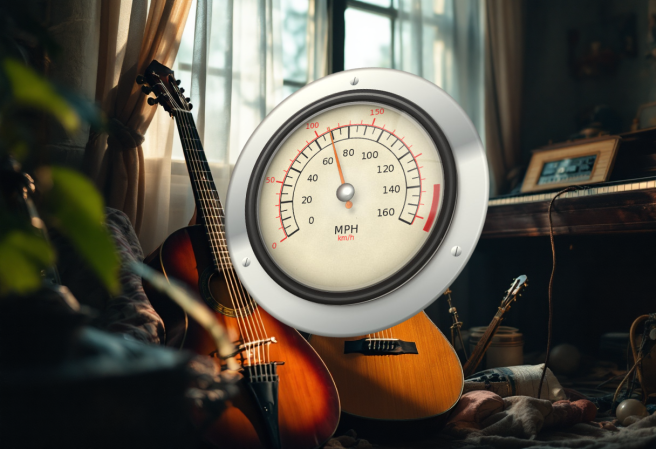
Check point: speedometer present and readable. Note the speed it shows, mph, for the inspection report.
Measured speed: 70 mph
